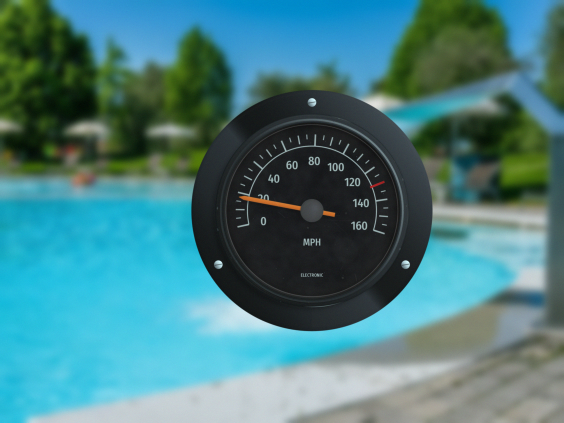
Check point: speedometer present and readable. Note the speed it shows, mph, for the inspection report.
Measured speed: 17.5 mph
